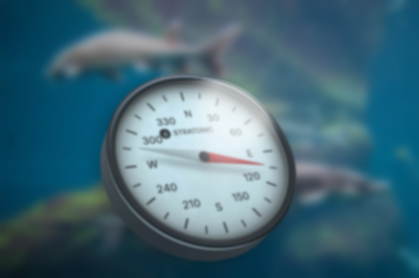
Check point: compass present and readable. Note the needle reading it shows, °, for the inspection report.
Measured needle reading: 105 °
